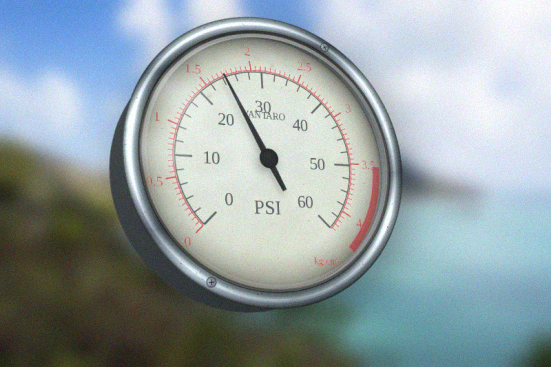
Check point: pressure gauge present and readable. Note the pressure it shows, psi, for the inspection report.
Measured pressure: 24 psi
